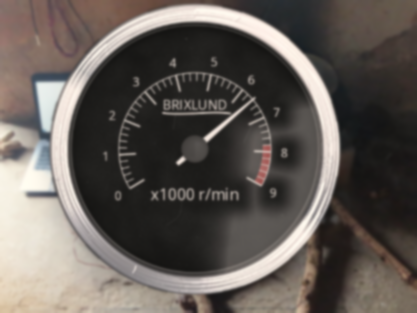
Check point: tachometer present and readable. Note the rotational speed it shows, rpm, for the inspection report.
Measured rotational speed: 6400 rpm
